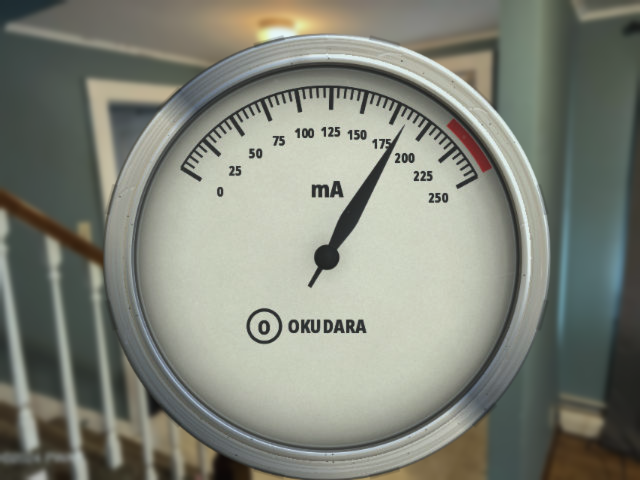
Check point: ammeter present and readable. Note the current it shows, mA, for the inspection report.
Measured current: 185 mA
